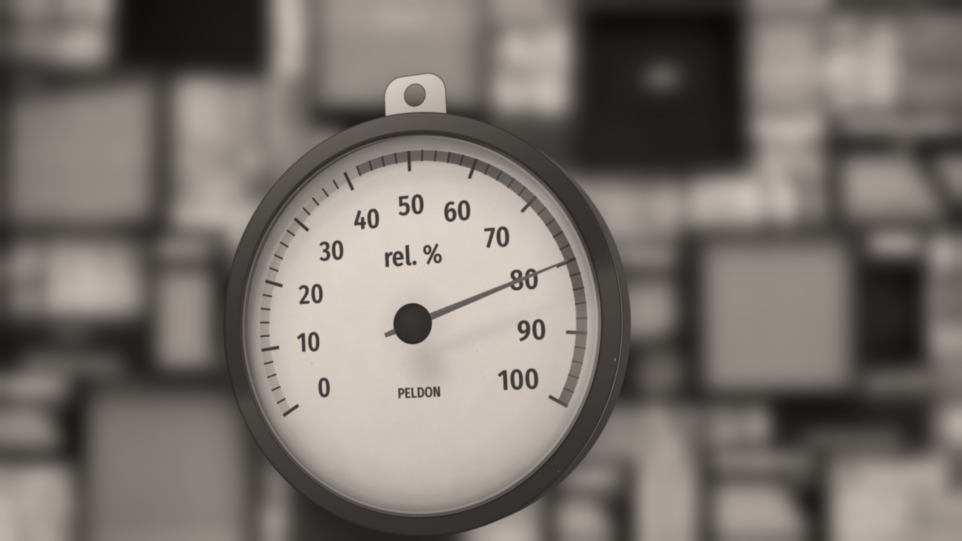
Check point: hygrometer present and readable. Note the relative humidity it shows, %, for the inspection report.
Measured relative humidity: 80 %
